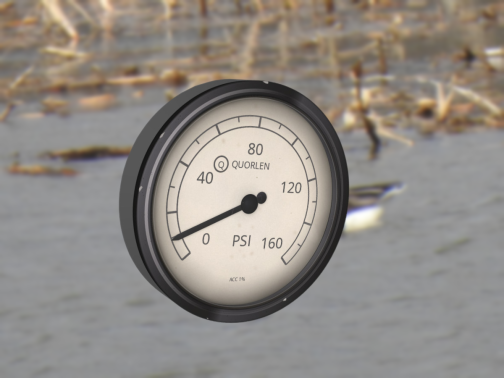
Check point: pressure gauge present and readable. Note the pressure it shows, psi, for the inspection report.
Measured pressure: 10 psi
